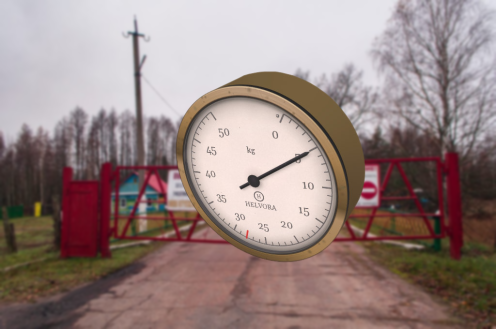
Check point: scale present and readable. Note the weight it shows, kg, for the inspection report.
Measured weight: 5 kg
